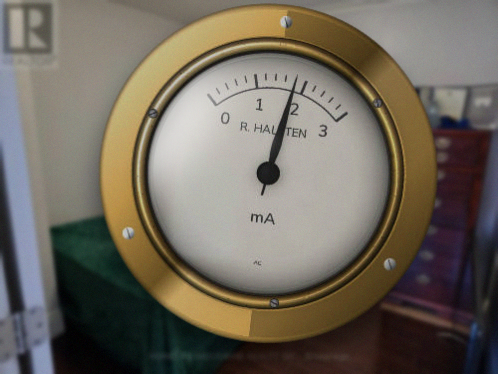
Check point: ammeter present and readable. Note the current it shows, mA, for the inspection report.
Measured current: 1.8 mA
